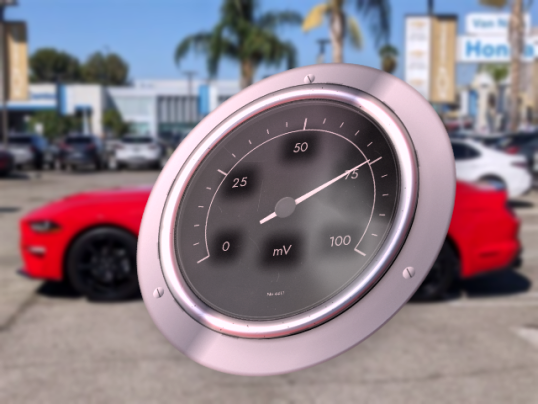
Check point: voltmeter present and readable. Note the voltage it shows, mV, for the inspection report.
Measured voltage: 75 mV
